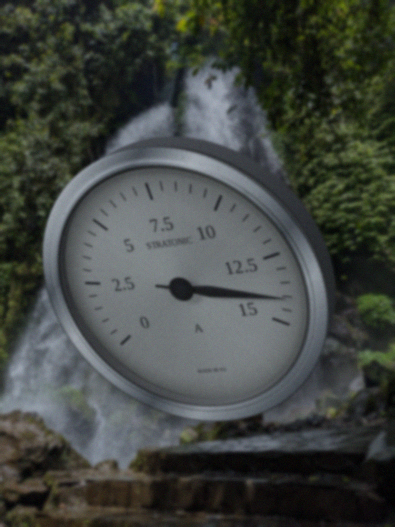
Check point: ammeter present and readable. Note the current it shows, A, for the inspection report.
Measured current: 14 A
